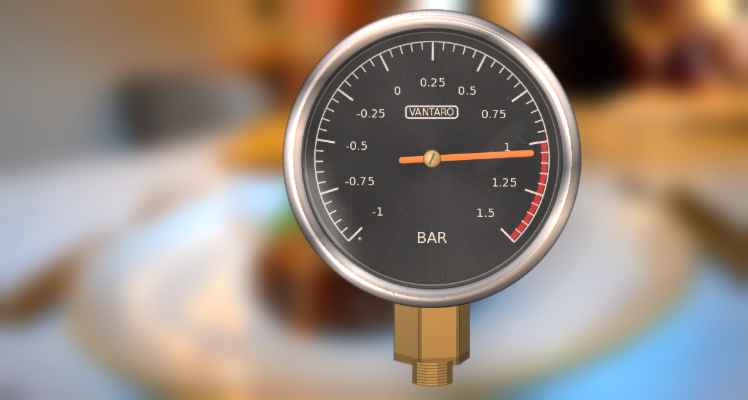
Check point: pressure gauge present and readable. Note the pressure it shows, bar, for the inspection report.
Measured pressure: 1.05 bar
